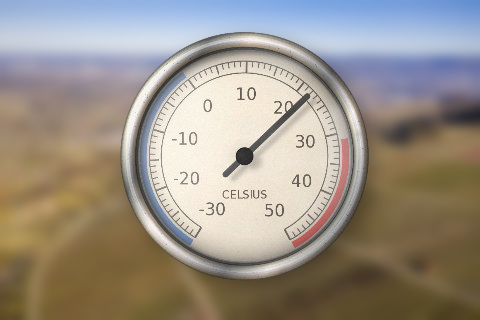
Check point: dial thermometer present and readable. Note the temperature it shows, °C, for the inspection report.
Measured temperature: 22 °C
